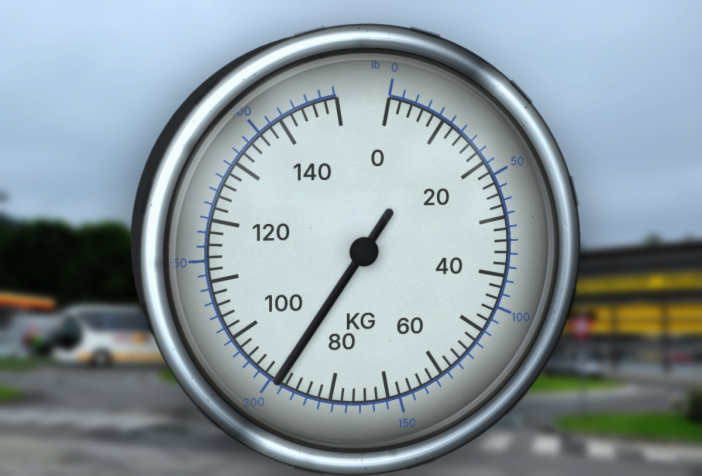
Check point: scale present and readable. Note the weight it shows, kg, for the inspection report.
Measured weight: 90 kg
